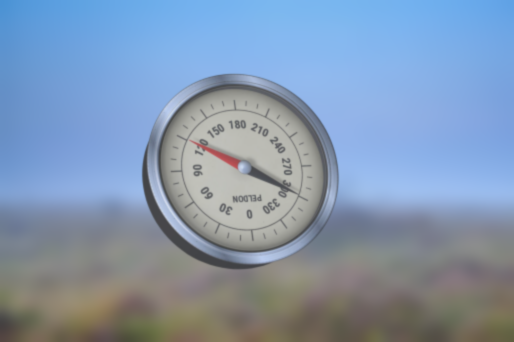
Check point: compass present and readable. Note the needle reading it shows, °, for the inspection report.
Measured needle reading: 120 °
